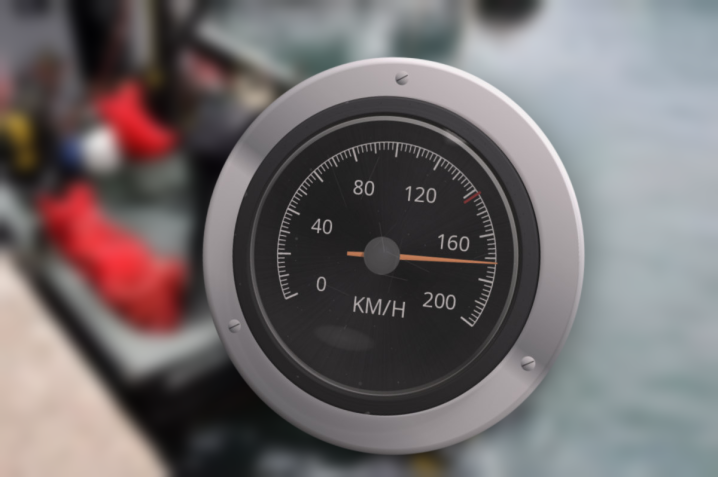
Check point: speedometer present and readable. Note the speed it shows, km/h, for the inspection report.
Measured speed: 172 km/h
